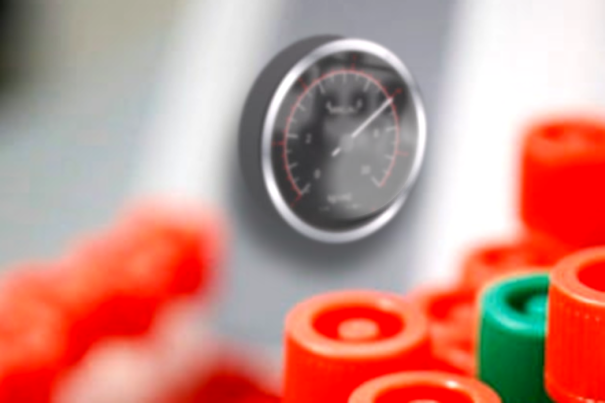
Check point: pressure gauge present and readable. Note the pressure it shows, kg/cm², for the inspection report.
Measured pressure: 7 kg/cm²
